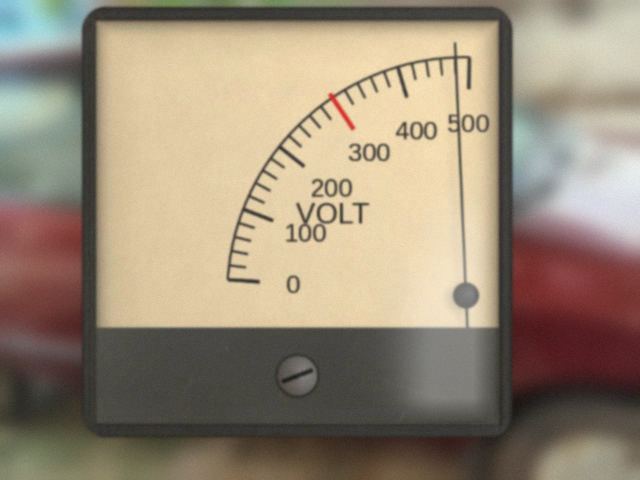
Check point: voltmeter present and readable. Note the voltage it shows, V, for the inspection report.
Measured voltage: 480 V
